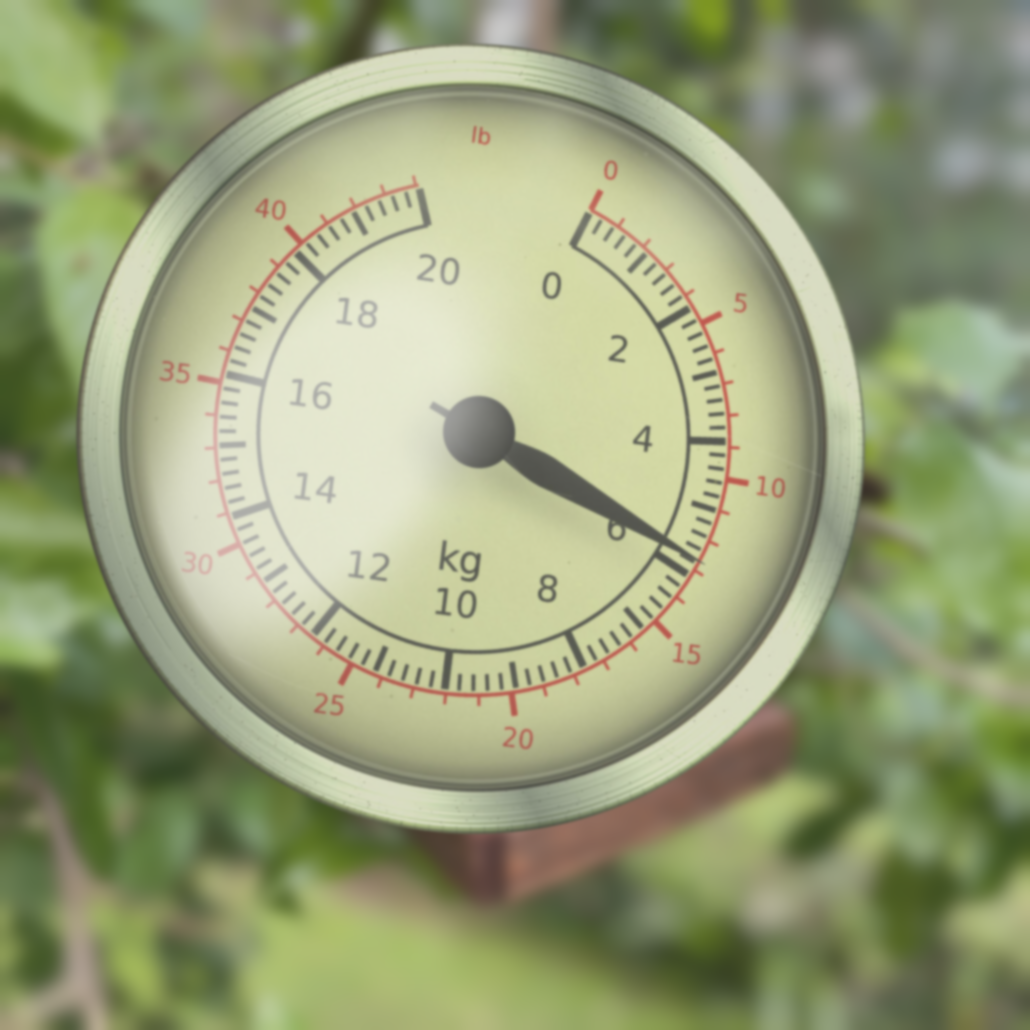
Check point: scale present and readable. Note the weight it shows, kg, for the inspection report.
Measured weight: 5.8 kg
